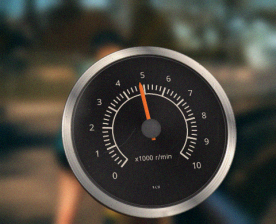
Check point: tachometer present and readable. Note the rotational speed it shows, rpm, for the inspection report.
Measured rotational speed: 4800 rpm
